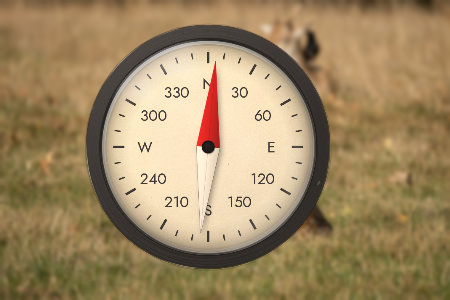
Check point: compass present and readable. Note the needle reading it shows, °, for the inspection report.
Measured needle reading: 5 °
